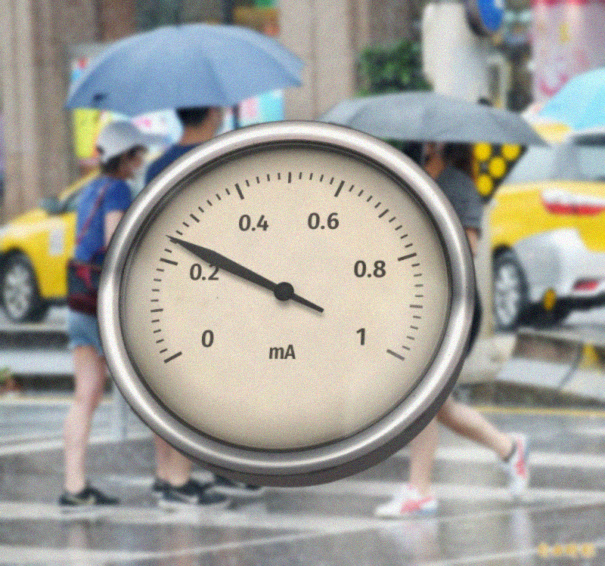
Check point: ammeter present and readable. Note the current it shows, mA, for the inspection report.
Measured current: 0.24 mA
